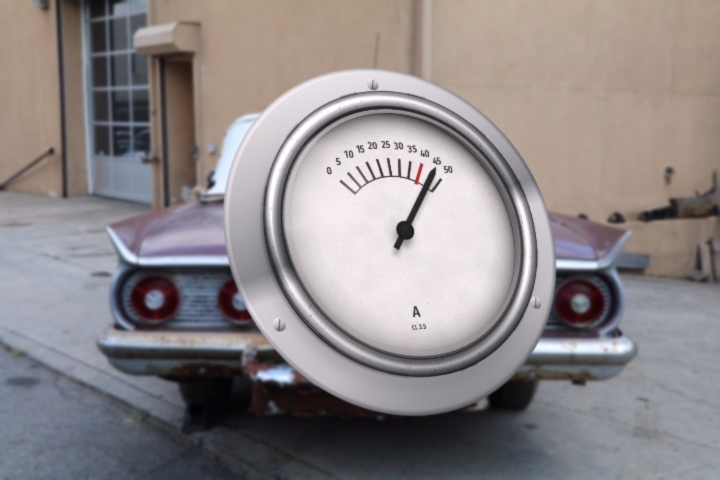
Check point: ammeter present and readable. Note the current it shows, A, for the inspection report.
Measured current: 45 A
